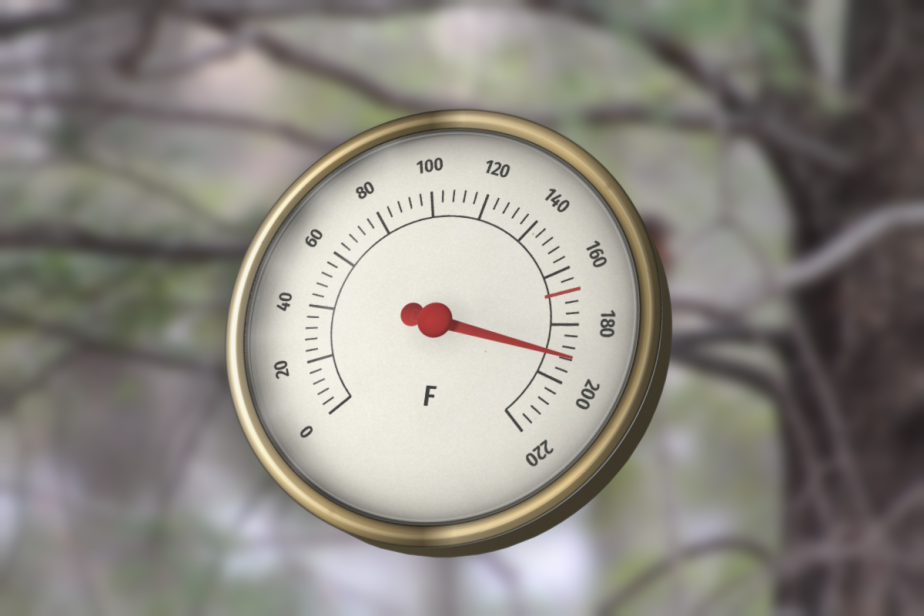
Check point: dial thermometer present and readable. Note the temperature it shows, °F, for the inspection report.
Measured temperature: 192 °F
